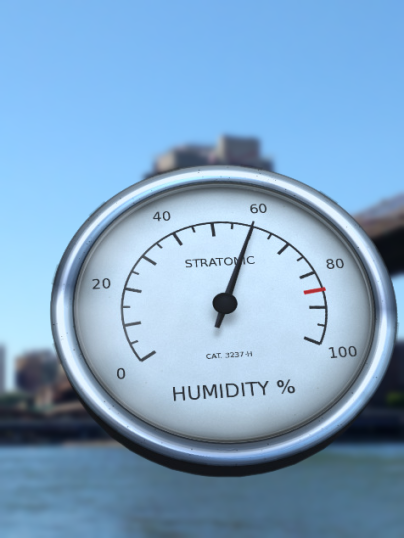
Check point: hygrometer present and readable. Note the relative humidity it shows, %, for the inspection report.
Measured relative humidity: 60 %
